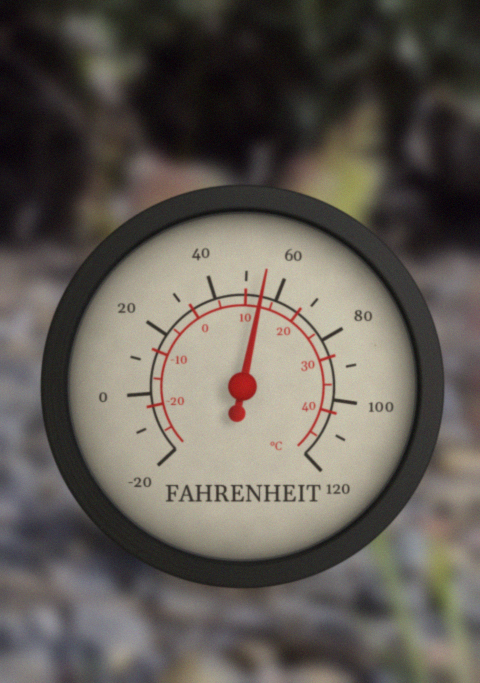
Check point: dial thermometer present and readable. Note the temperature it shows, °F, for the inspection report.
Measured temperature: 55 °F
